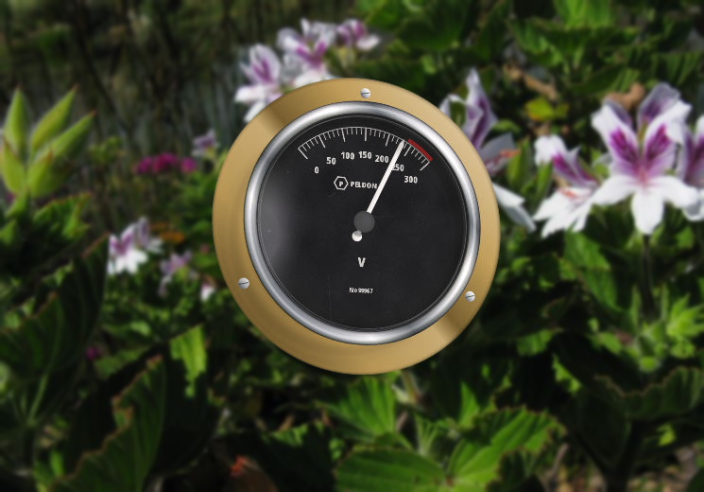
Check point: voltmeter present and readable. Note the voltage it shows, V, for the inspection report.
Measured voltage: 230 V
